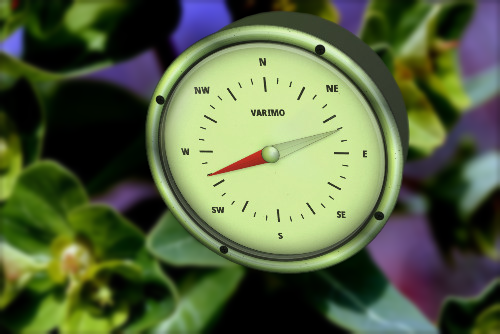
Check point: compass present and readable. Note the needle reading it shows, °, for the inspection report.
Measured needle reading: 250 °
